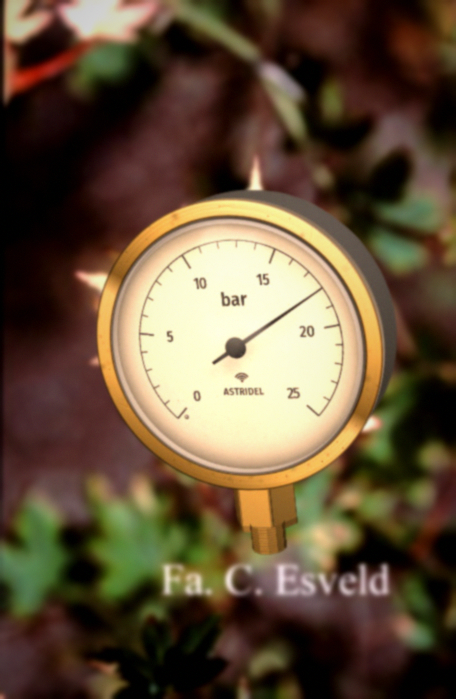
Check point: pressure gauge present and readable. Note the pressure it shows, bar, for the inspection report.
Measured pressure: 18 bar
